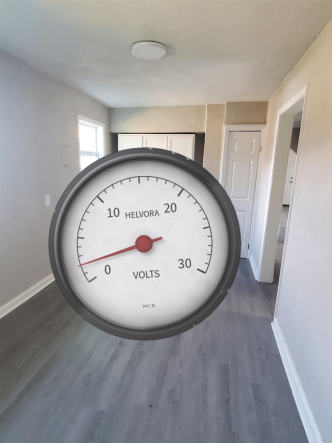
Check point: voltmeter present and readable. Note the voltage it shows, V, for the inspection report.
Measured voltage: 2 V
